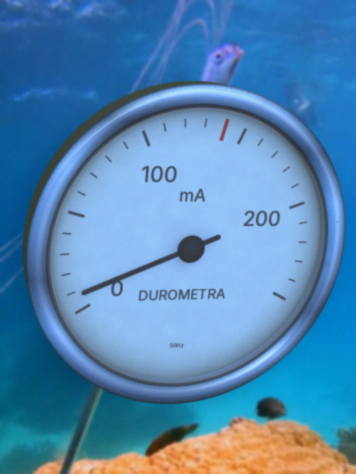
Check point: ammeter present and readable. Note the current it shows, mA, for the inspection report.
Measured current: 10 mA
